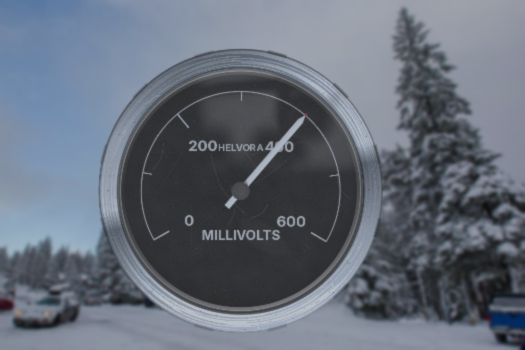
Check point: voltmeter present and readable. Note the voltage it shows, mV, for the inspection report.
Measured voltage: 400 mV
